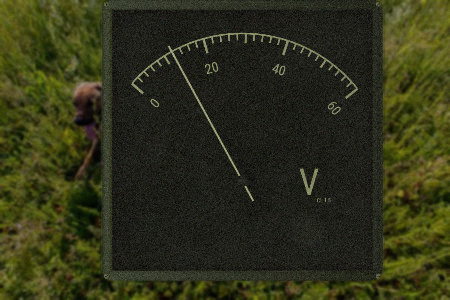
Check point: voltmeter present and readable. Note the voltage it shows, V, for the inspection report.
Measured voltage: 12 V
